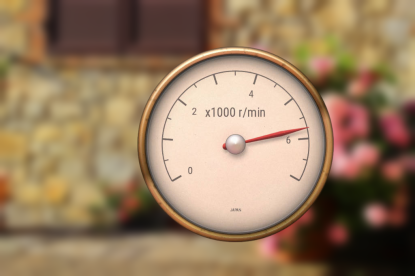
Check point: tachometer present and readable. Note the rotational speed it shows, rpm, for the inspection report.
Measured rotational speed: 5750 rpm
